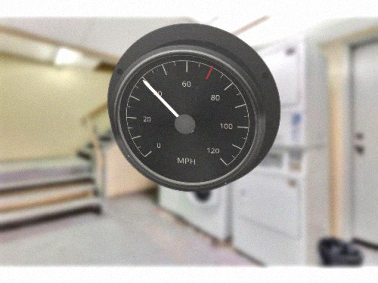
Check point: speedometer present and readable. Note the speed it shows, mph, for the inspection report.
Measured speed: 40 mph
